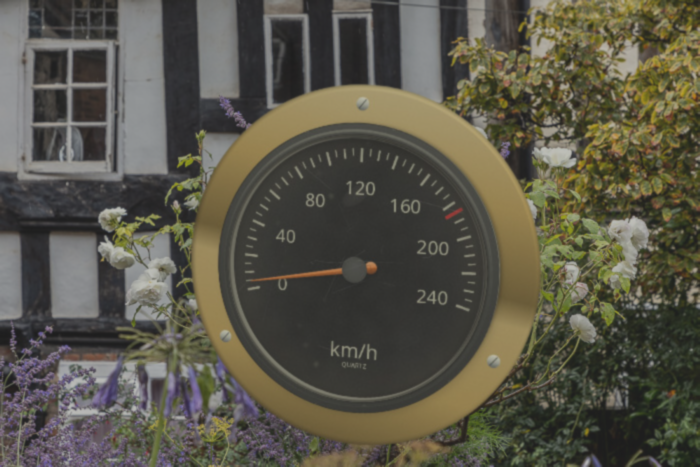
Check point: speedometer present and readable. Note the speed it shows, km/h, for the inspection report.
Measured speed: 5 km/h
